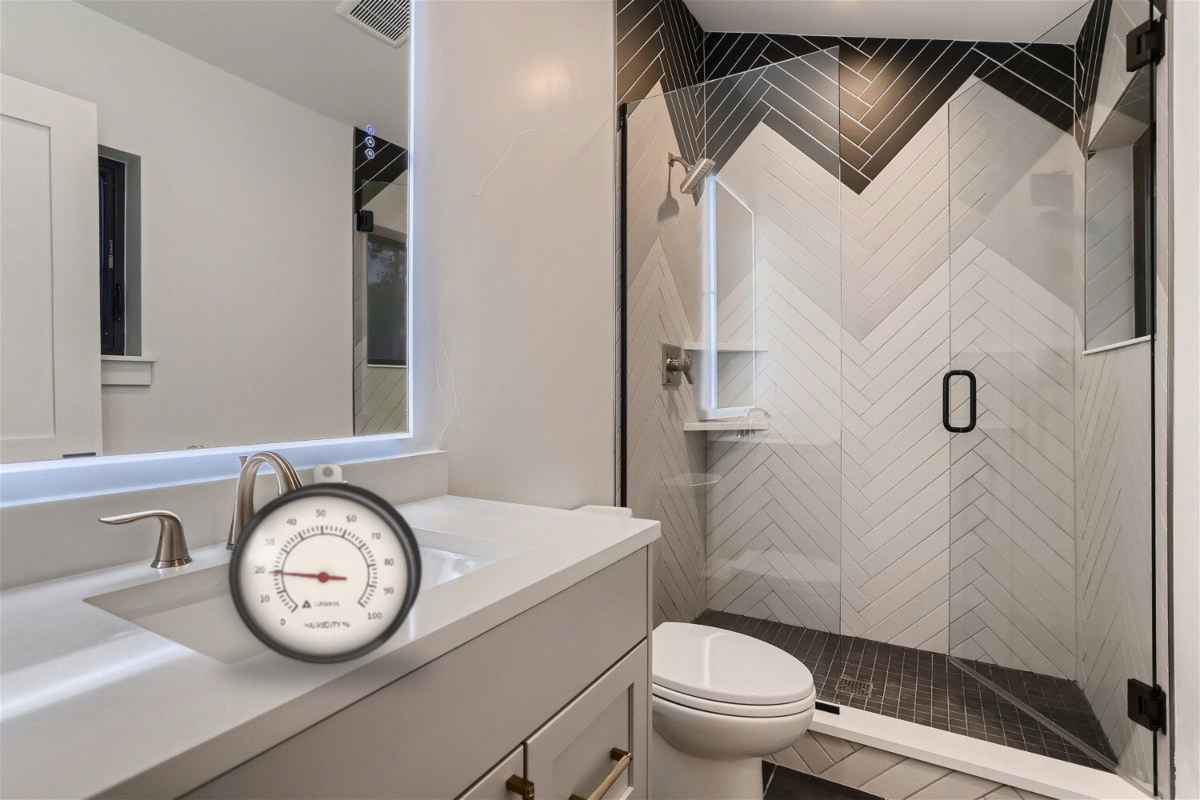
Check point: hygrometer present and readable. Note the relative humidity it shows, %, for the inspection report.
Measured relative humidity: 20 %
